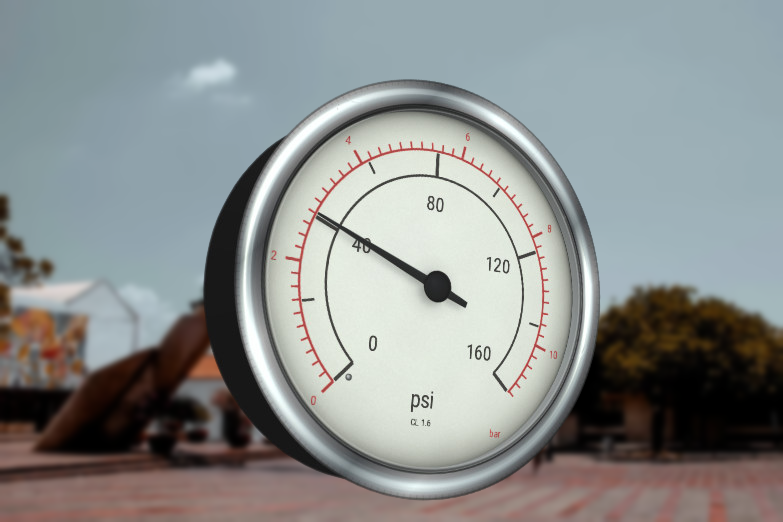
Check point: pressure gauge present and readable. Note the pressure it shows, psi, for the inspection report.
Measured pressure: 40 psi
